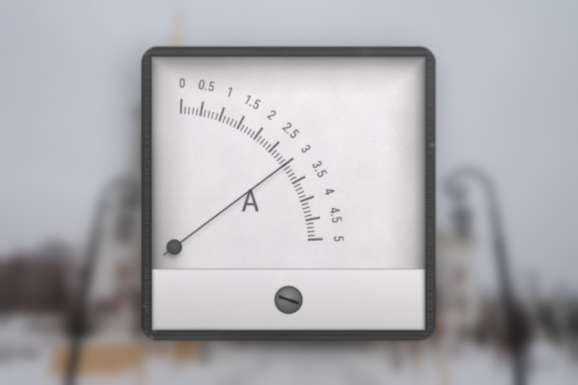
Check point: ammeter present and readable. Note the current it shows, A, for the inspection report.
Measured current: 3 A
